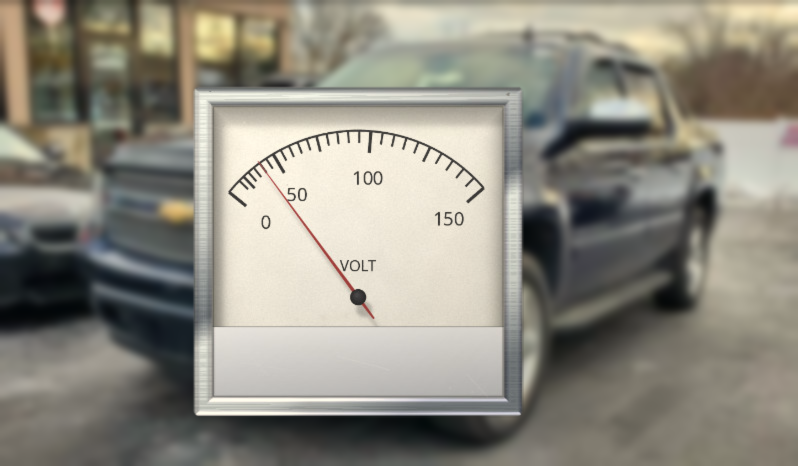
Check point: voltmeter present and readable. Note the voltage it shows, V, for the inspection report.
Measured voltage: 40 V
